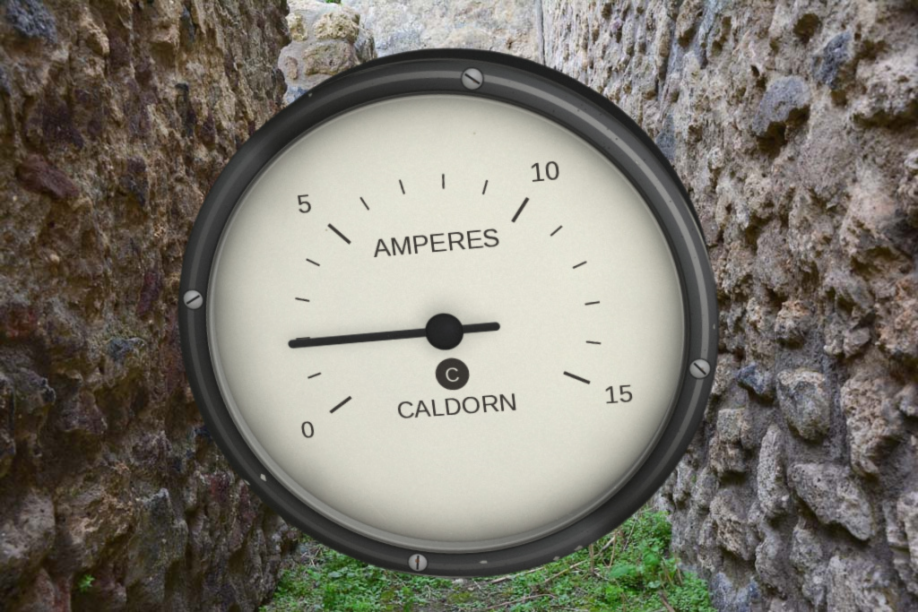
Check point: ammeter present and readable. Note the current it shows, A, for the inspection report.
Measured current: 2 A
